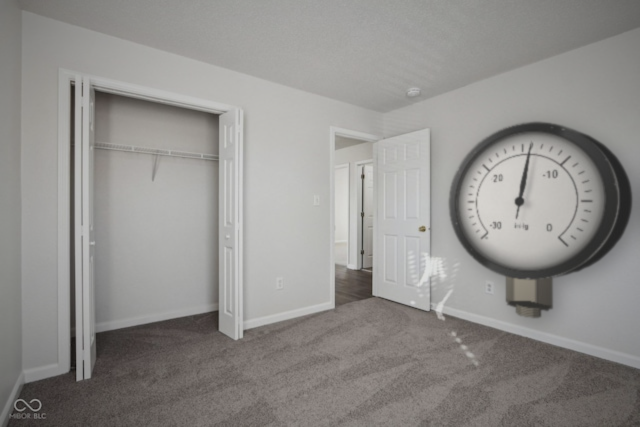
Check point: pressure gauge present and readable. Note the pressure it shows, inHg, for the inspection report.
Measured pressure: -14 inHg
